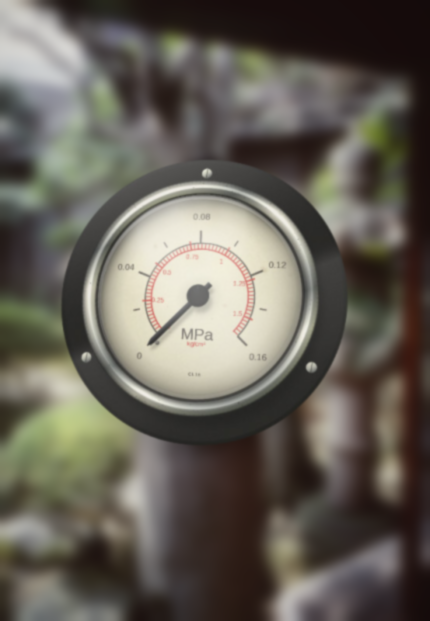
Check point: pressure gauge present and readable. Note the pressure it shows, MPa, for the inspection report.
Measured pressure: 0 MPa
